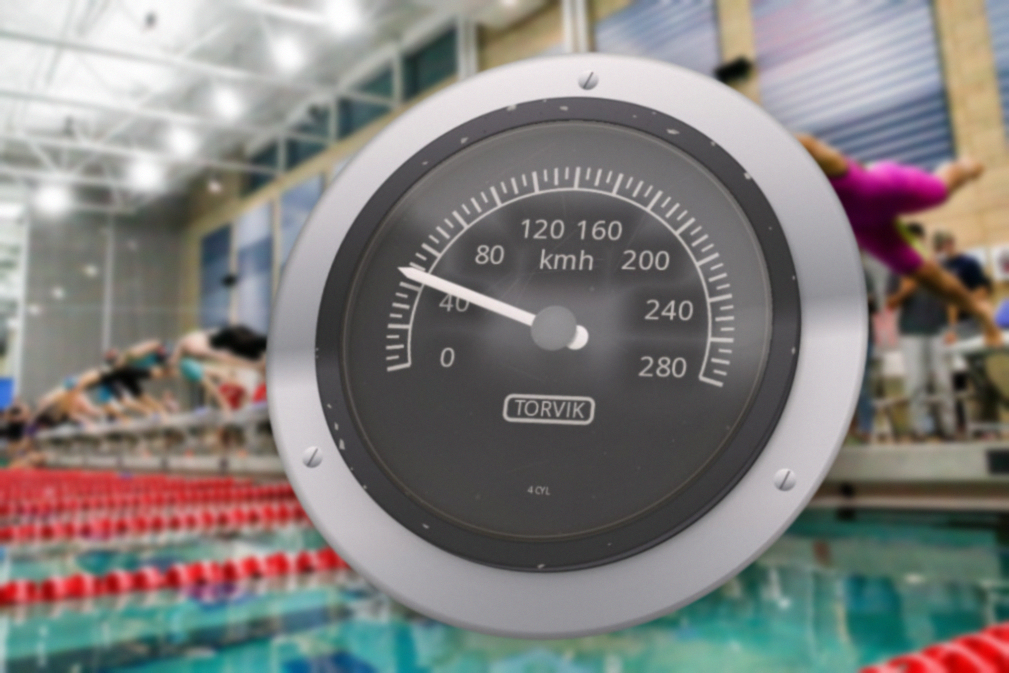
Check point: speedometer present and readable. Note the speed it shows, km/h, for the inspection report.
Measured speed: 45 km/h
